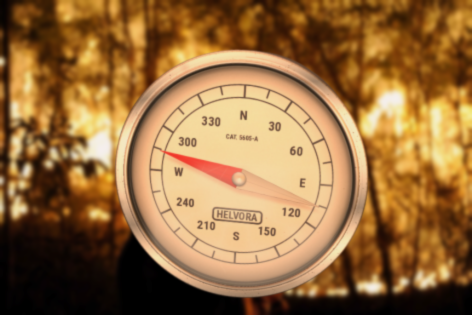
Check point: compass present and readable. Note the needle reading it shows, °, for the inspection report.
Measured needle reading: 285 °
